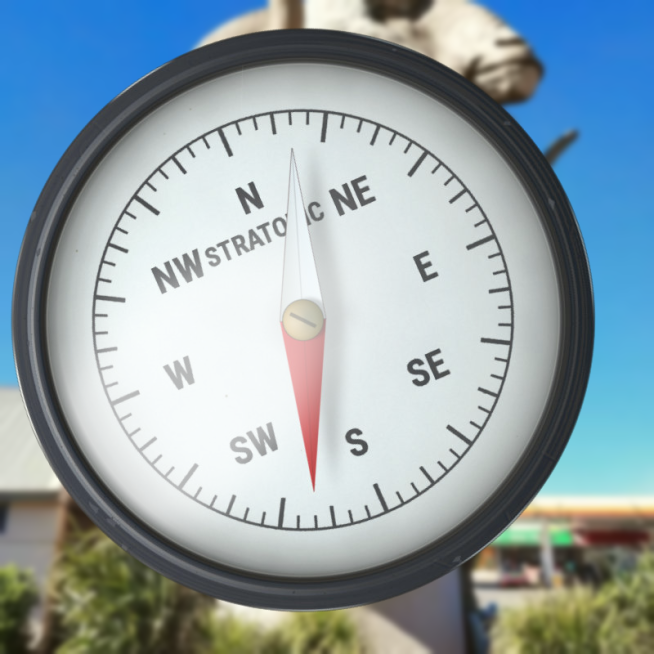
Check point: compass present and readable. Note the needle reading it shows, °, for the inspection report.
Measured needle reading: 200 °
